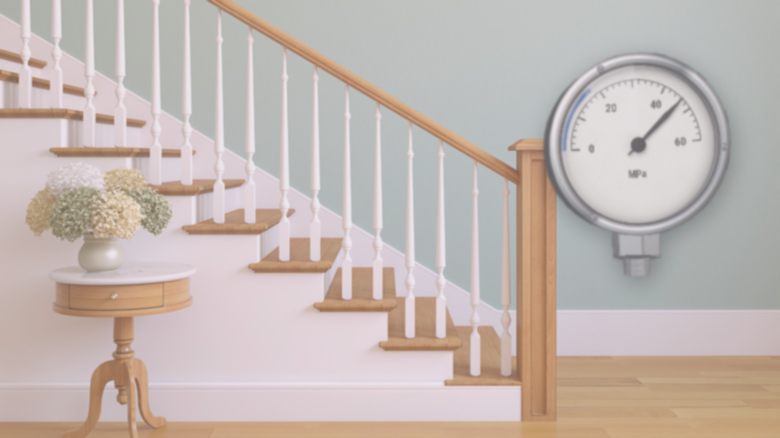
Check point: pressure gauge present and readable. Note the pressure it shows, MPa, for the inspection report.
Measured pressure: 46 MPa
